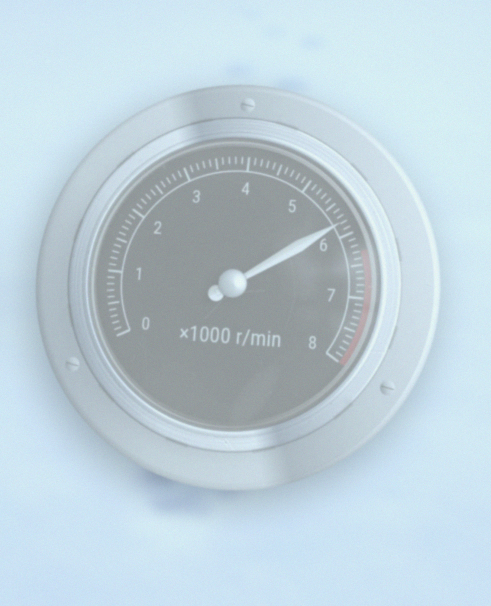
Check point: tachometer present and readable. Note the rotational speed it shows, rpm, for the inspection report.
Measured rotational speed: 5800 rpm
